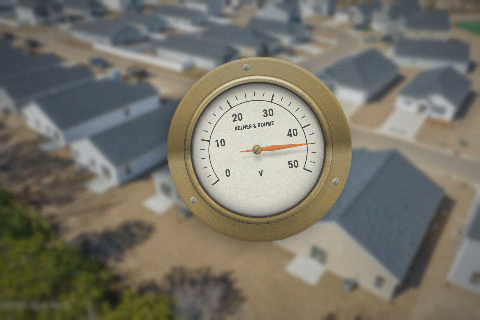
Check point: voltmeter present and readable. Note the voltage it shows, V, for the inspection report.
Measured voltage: 44 V
